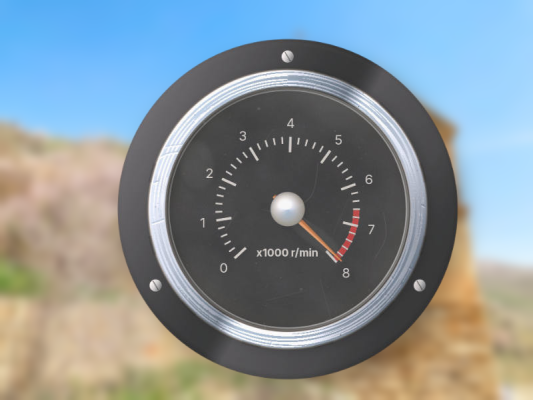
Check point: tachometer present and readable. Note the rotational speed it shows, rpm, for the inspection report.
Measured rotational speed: 7900 rpm
